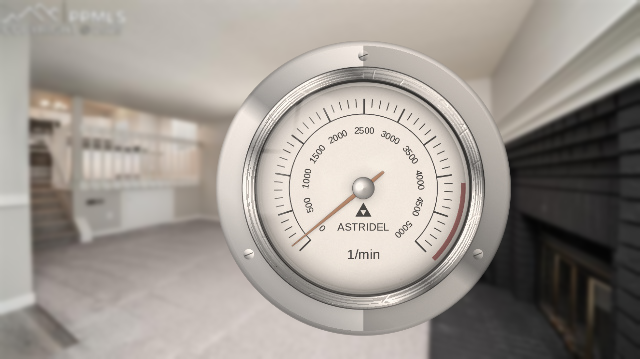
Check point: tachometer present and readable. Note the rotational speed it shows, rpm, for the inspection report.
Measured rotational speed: 100 rpm
